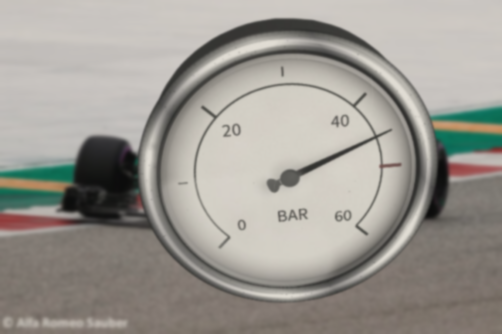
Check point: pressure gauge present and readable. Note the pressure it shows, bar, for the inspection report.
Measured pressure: 45 bar
